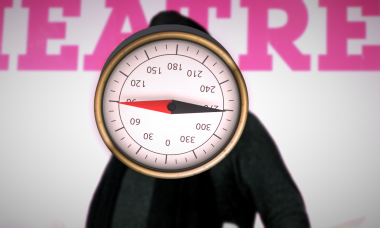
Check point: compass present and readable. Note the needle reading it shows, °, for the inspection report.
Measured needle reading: 90 °
